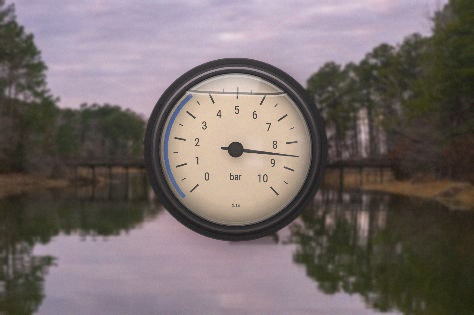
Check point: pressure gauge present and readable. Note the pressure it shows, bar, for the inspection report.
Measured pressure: 8.5 bar
